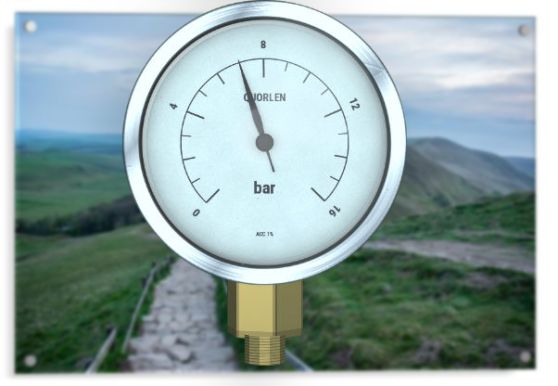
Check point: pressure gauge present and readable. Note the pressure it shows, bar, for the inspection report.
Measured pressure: 7 bar
